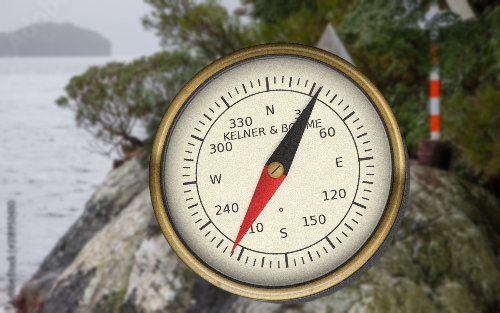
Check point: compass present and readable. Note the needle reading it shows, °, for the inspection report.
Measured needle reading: 215 °
